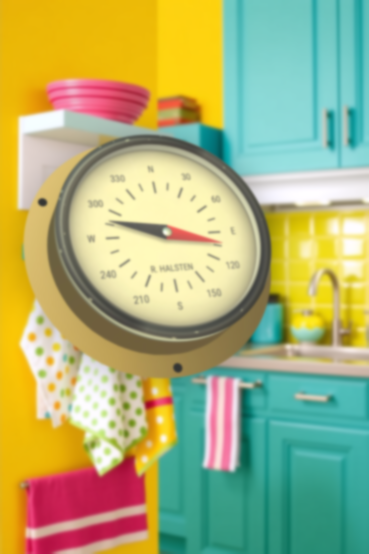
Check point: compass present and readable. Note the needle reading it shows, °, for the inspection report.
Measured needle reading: 105 °
